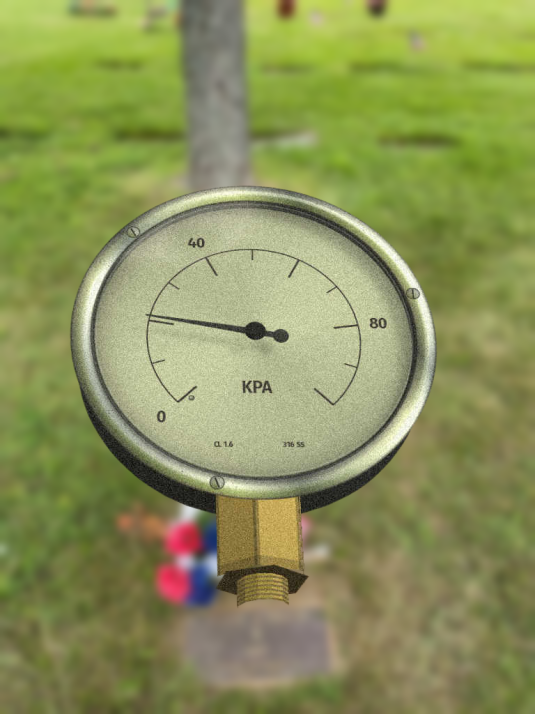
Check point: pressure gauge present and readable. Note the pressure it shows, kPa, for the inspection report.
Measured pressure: 20 kPa
